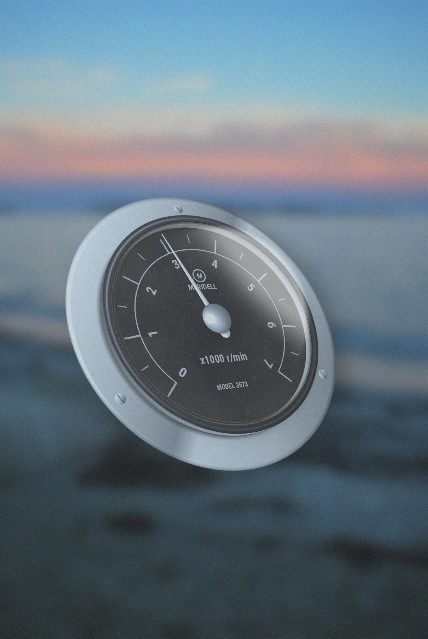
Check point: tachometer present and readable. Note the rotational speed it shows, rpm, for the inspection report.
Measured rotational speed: 3000 rpm
